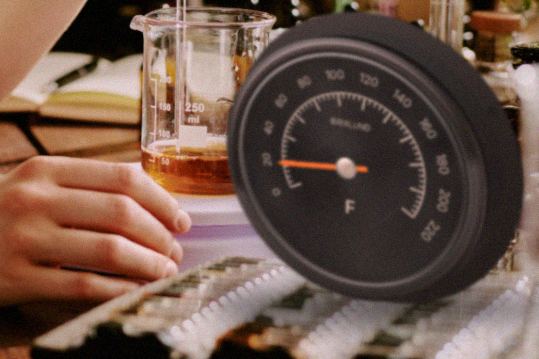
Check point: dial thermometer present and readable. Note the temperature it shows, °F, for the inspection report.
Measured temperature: 20 °F
